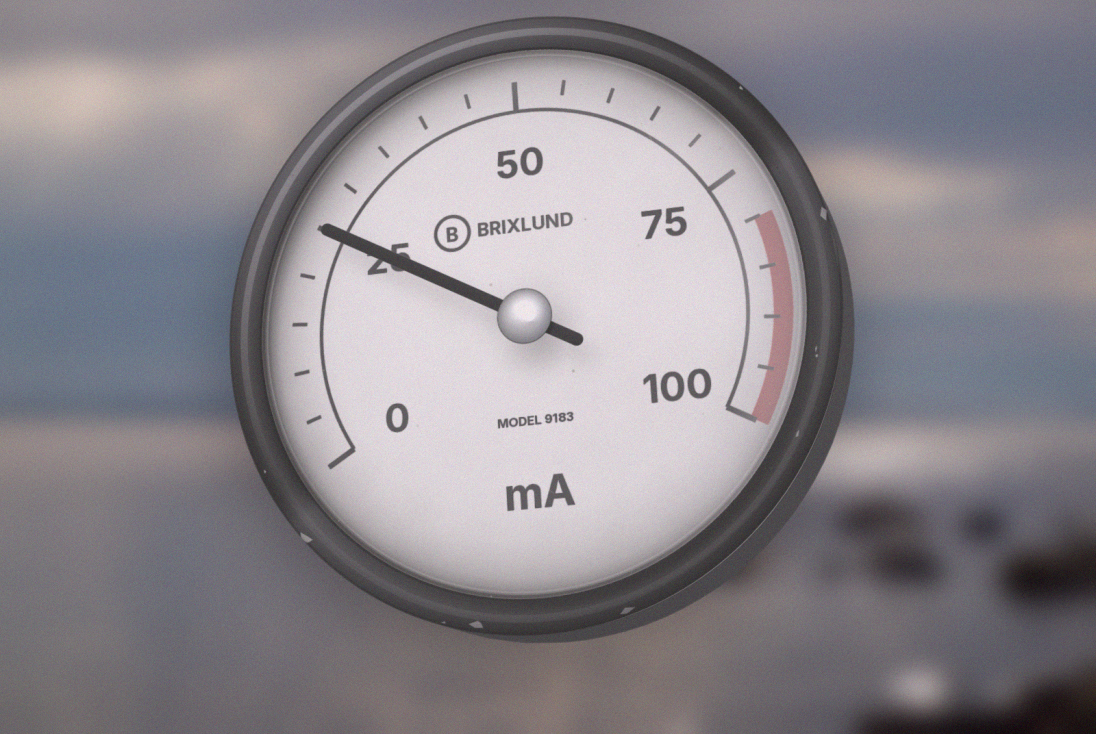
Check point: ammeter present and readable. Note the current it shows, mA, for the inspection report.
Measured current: 25 mA
